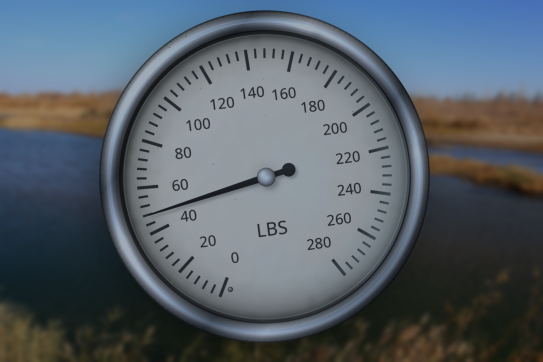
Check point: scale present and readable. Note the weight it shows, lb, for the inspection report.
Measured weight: 48 lb
